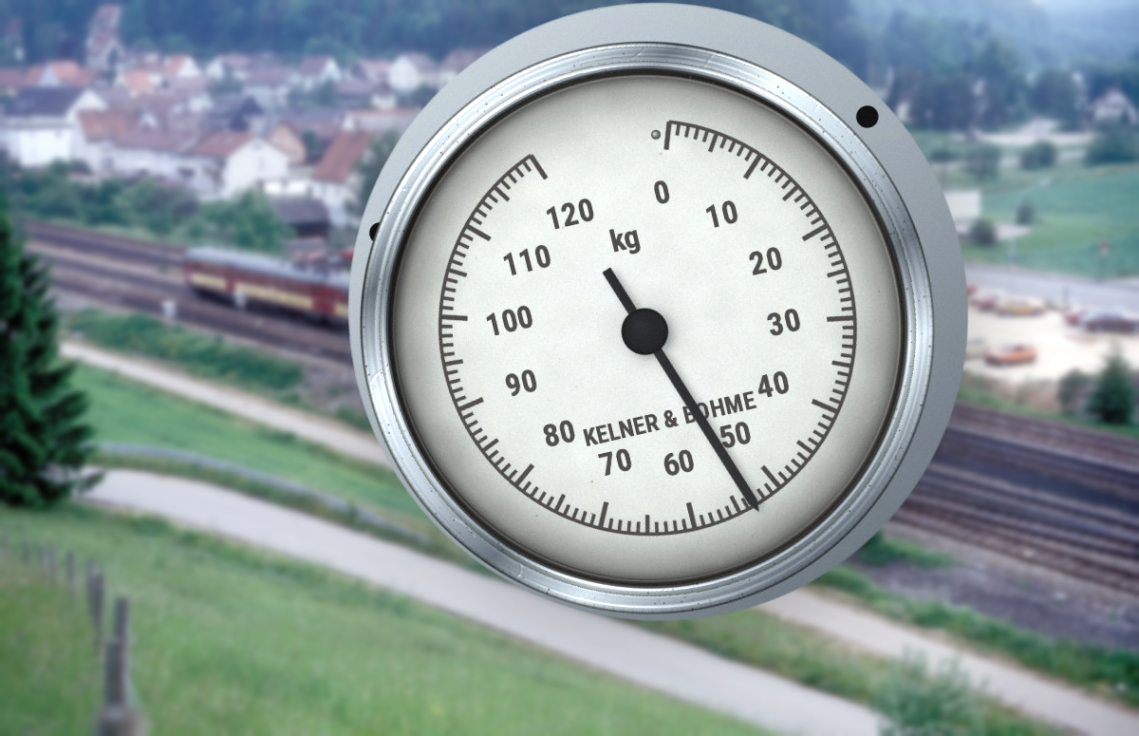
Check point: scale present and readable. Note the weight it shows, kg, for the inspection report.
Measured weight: 53 kg
